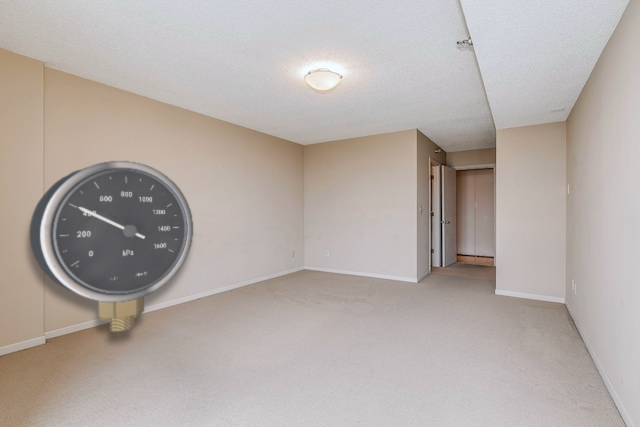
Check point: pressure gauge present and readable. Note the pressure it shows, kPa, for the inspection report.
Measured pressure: 400 kPa
